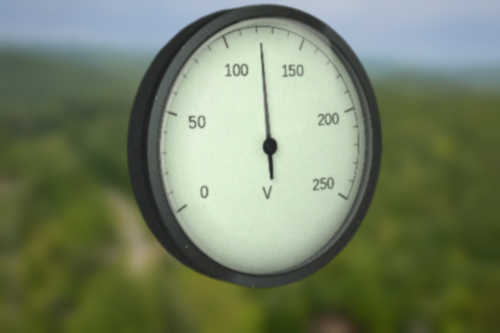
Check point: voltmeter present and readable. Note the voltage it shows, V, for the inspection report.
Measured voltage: 120 V
